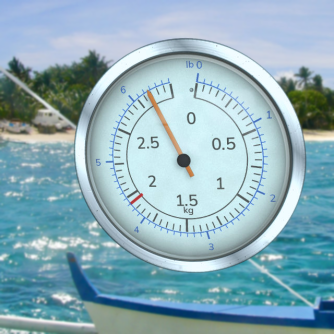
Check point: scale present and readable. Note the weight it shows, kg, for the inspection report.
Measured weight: 2.85 kg
